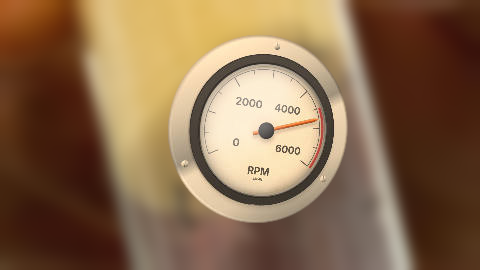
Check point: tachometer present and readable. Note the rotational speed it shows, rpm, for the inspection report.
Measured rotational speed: 4750 rpm
